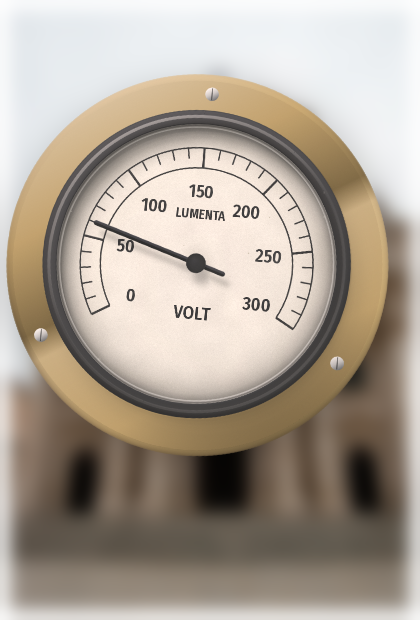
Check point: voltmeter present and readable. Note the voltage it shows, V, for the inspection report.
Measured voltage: 60 V
